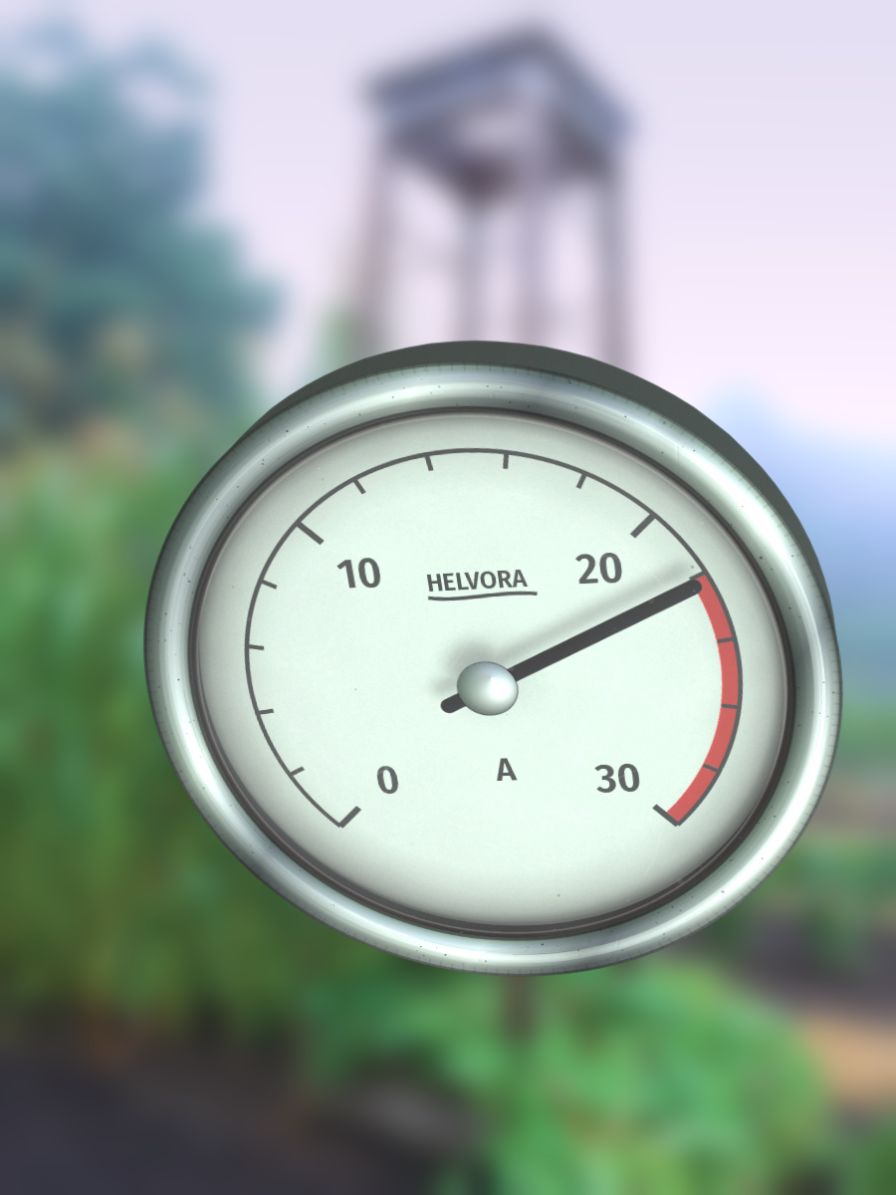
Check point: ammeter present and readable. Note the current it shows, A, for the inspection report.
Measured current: 22 A
